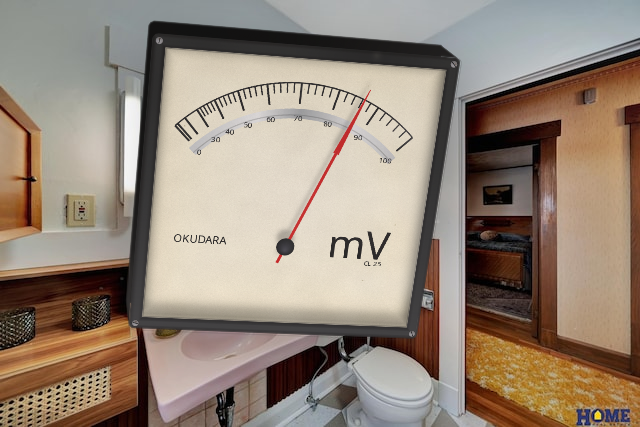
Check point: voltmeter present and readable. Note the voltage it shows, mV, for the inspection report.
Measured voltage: 86 mV
